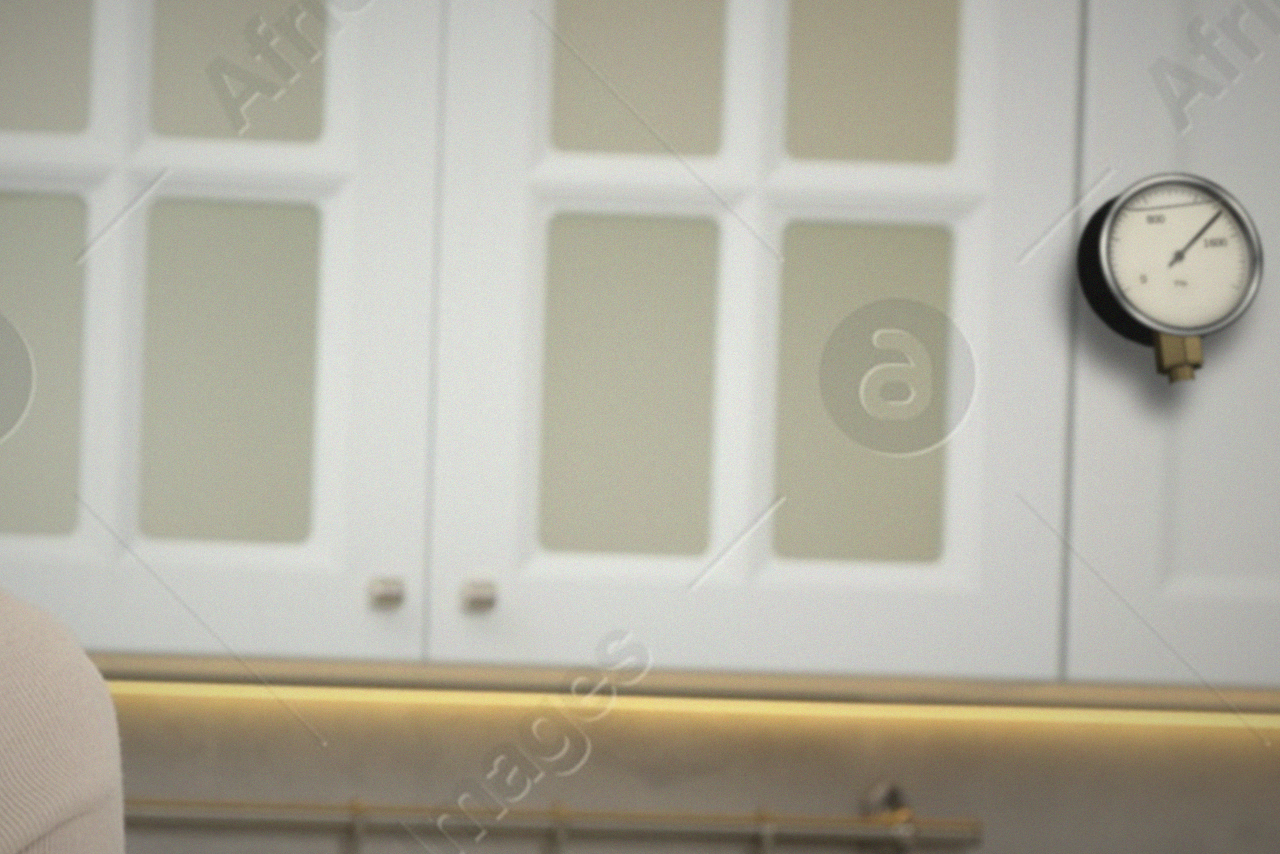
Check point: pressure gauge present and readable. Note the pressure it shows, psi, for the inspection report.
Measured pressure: 1400 psi
